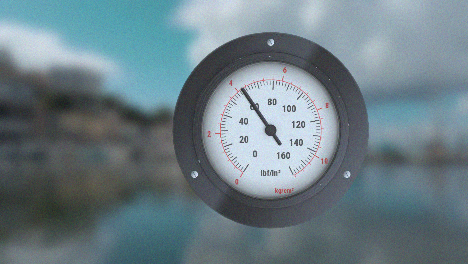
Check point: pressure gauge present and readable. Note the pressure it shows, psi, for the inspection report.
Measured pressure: 60 psi
